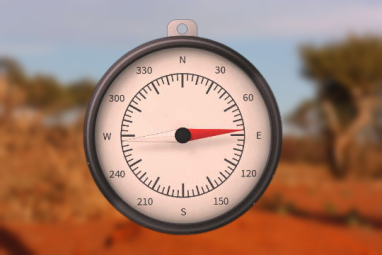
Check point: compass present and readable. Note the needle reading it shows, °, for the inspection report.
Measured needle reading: 85 °
